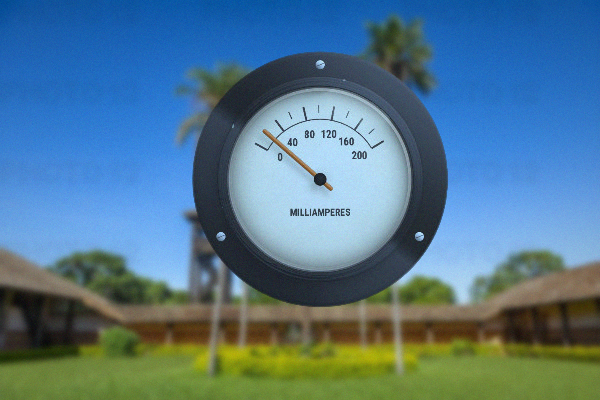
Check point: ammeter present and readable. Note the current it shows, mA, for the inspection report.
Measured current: 20 mA
